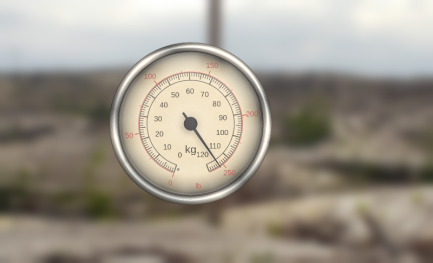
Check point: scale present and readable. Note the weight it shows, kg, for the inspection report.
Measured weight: 115 kg
